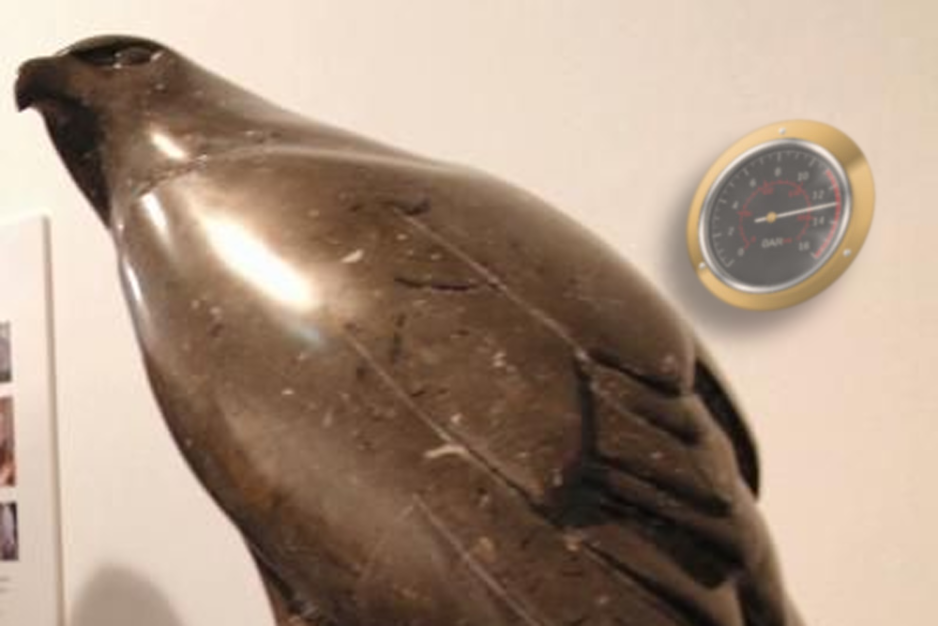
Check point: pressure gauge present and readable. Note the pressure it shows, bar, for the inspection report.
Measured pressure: 13 bar
